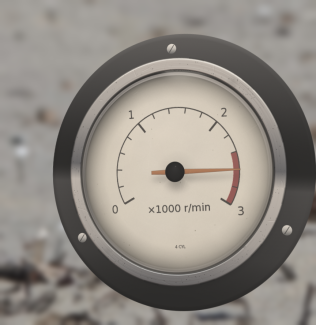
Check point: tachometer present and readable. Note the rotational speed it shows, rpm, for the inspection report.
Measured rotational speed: 2600 rpm
